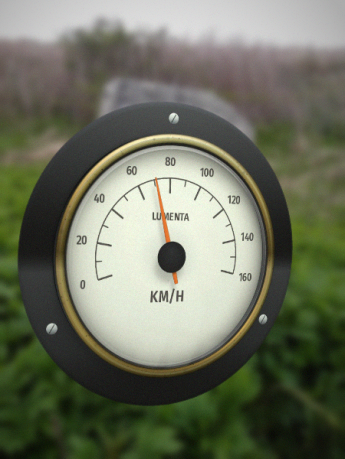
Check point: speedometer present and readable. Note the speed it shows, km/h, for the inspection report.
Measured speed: 70 km/h
